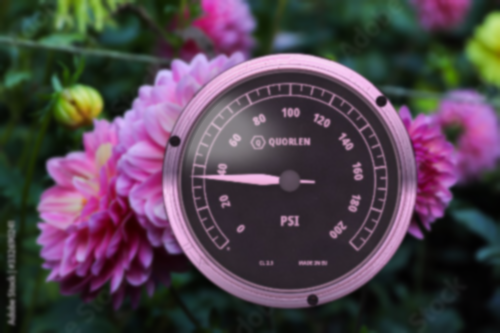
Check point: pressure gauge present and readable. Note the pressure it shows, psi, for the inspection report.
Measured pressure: 35 psi
